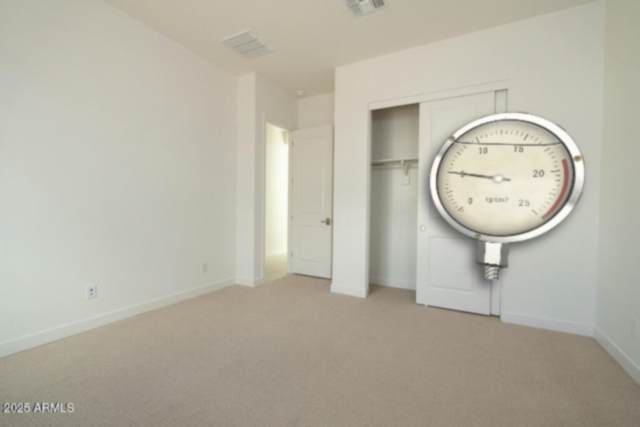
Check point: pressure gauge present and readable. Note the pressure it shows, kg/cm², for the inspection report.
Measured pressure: 5 kg/cm²
